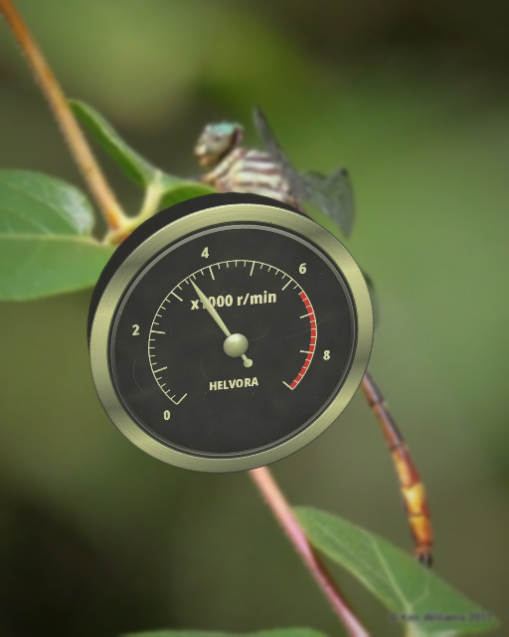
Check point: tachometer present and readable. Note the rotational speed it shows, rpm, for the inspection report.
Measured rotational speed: 3500 rpm
